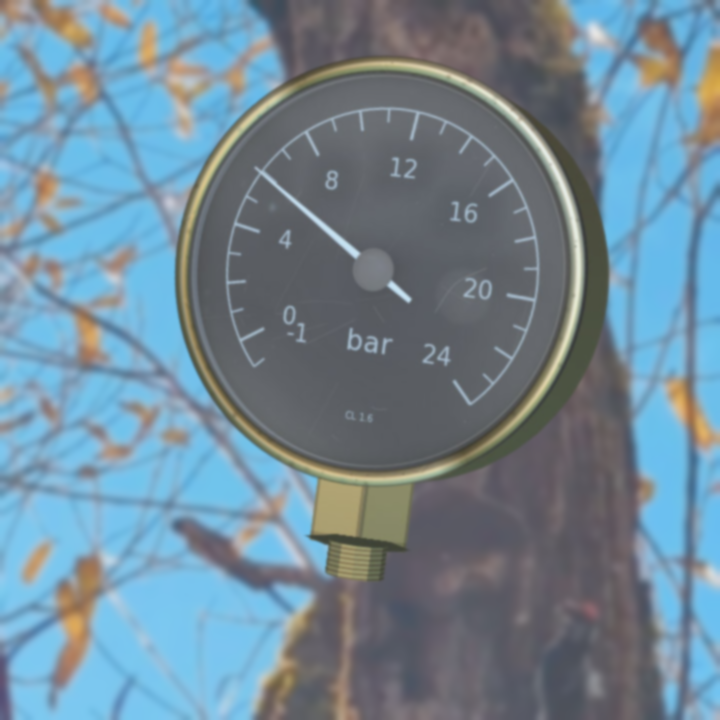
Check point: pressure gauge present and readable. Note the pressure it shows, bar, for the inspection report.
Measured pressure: 6 bar
